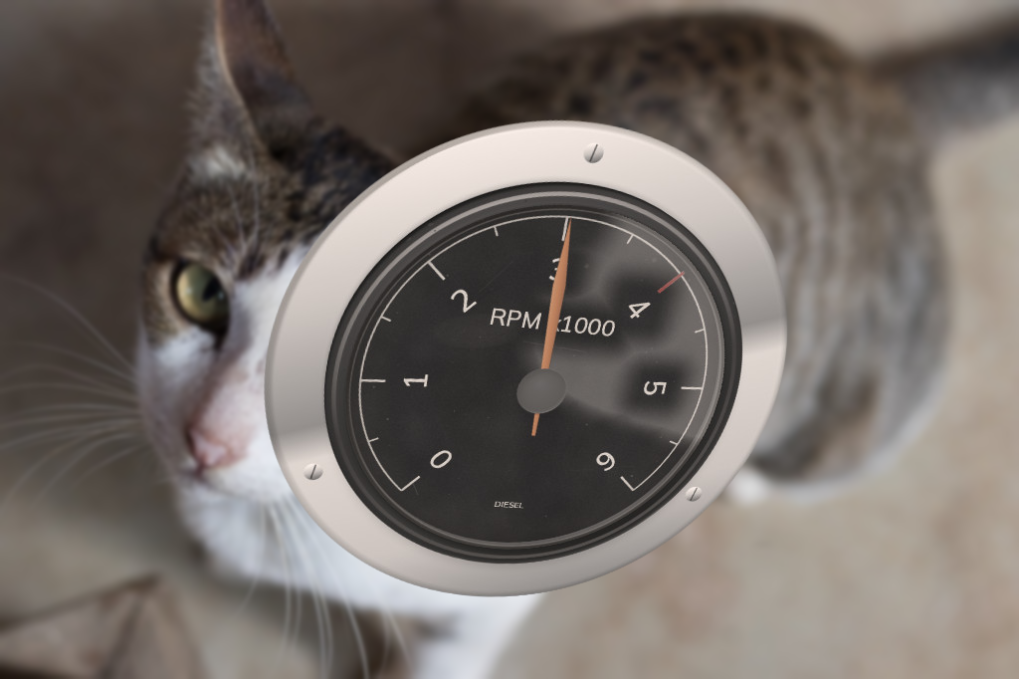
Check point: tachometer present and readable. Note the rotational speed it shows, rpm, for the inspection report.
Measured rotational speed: 3000 rpm
